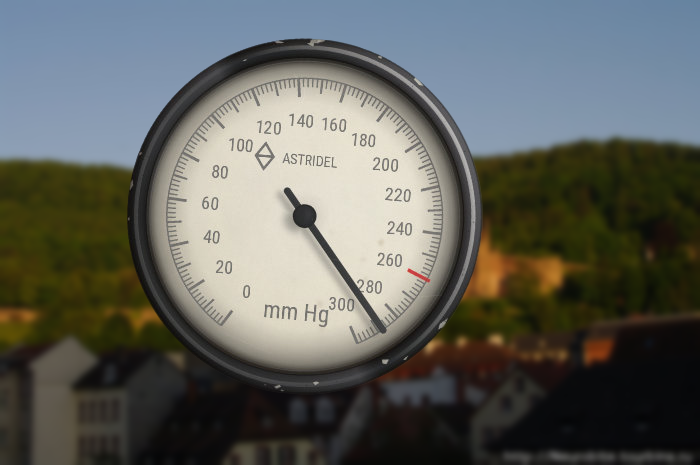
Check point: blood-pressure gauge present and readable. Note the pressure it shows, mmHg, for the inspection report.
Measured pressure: 288 mmHg
